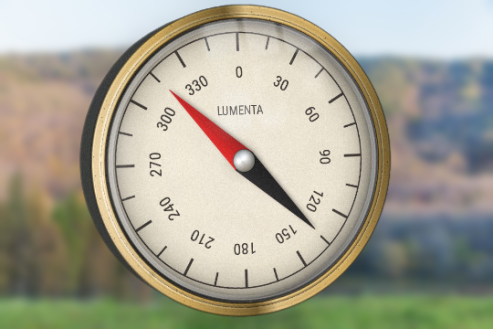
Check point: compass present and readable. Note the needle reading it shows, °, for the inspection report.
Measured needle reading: 315 °
